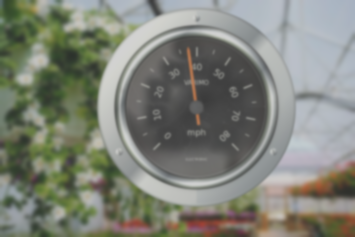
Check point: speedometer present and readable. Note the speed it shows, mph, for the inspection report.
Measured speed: 37.5 mph
